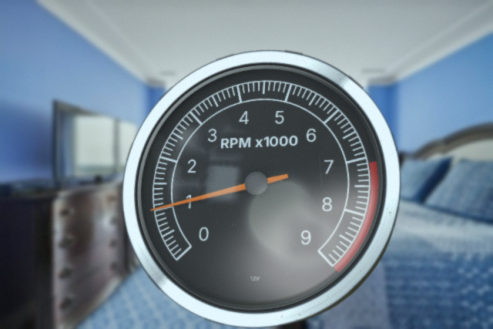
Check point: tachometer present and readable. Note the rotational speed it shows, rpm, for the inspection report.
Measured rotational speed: 1000 rpm
